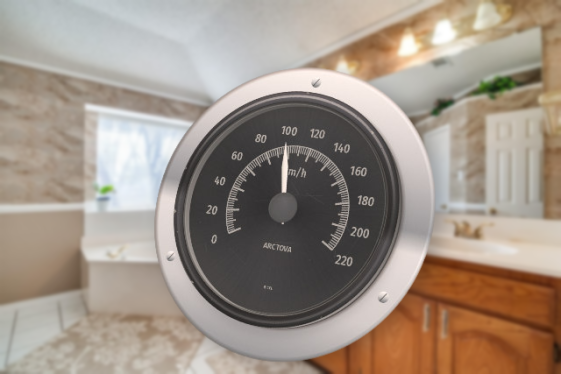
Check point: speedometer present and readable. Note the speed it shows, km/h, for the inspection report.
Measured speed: 100 km/h
